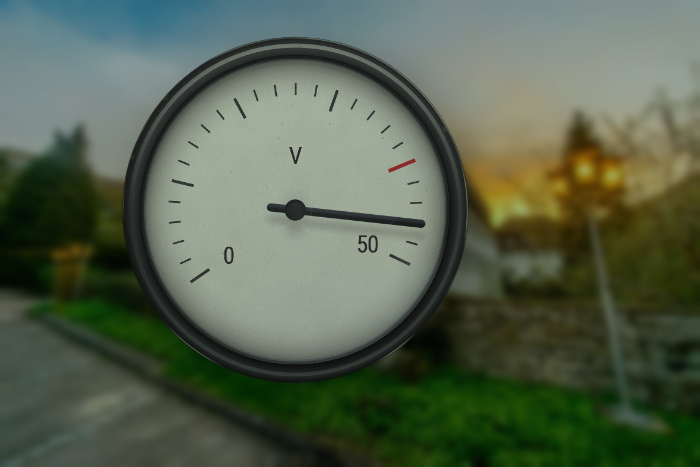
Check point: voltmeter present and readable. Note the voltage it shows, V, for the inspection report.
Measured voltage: 46 V
